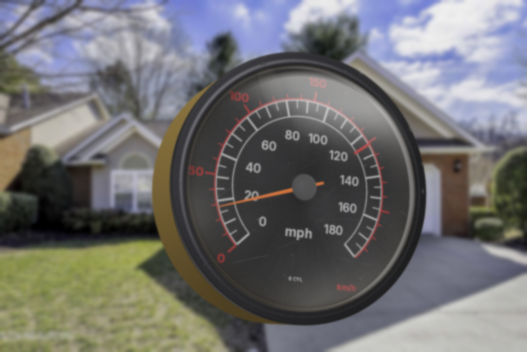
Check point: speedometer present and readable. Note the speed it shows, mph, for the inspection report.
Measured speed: 17.5 mph
